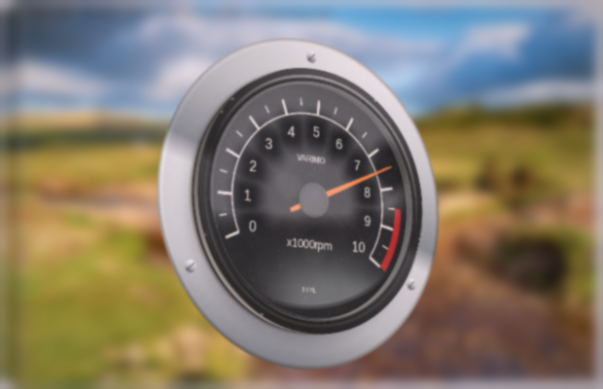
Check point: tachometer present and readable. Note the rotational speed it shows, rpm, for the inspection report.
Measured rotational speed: 7500 rpm
